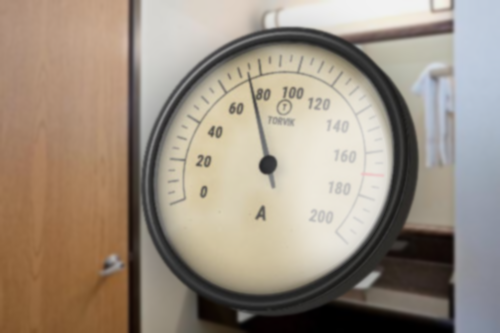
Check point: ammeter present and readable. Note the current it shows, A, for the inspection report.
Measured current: 75 A
